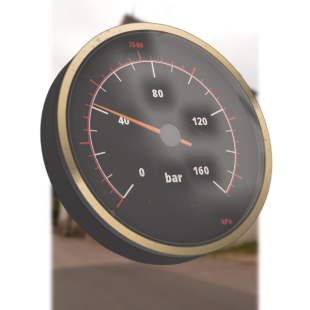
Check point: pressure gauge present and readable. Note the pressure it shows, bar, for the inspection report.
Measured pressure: 40 bar
